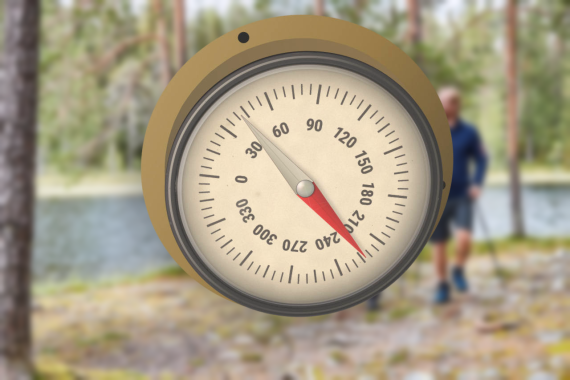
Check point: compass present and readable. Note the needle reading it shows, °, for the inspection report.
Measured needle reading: 222.5 °
